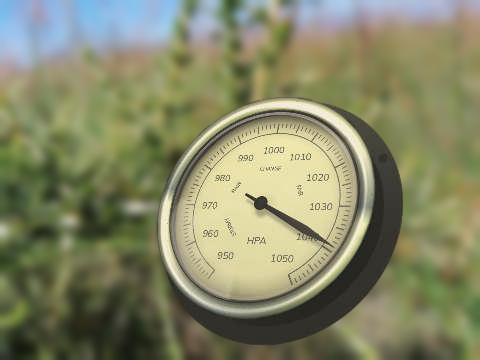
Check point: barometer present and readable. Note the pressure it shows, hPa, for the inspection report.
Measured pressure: 1039 hPa
